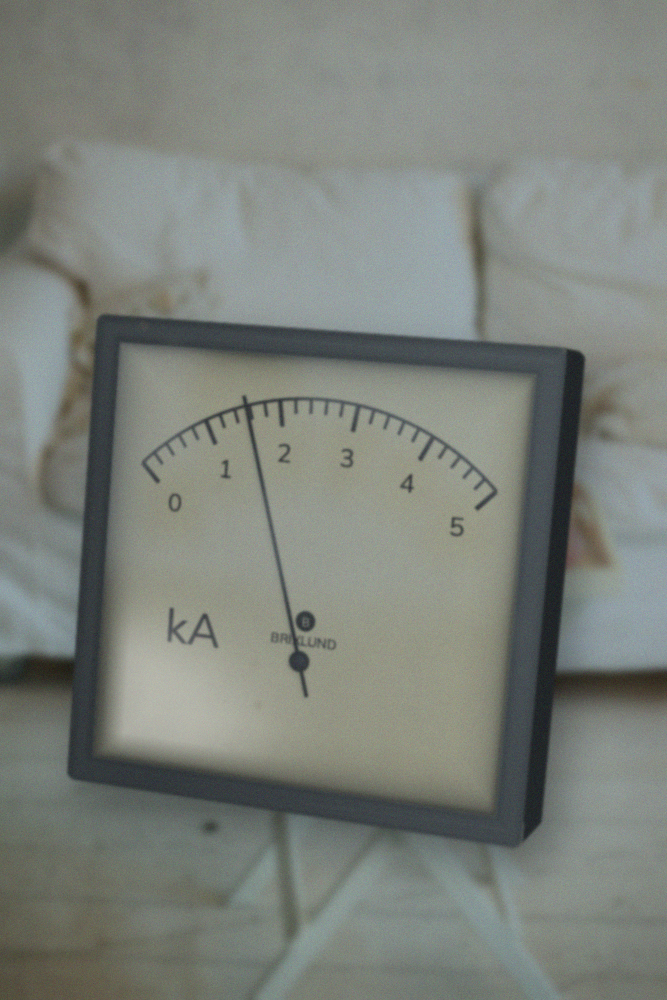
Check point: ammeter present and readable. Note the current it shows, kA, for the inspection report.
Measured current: 1.6 kA
